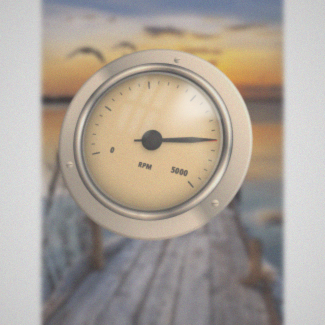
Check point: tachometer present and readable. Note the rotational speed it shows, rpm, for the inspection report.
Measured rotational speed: 4000 rpm
